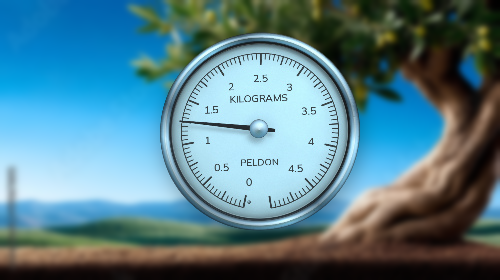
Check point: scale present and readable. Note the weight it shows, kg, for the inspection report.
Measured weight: 1.25 kg
